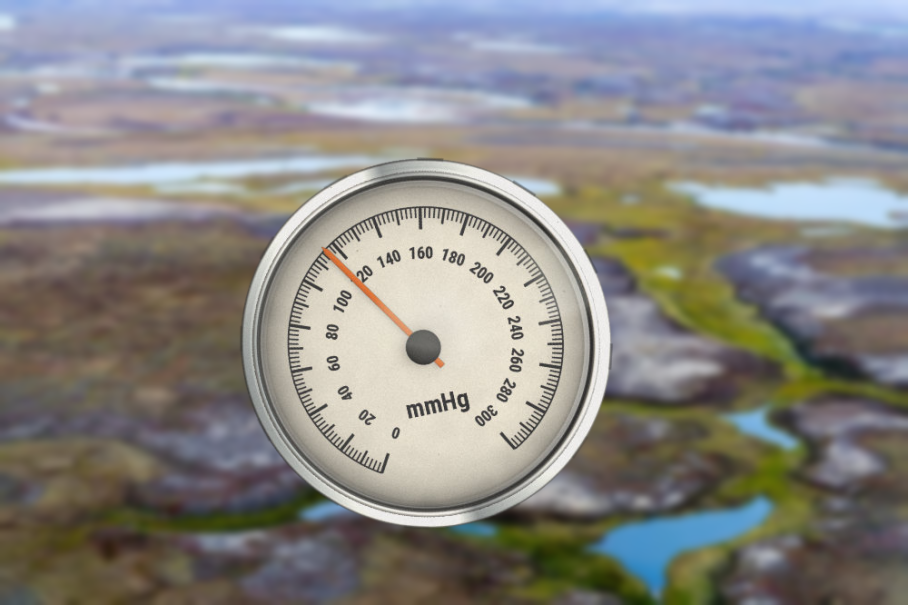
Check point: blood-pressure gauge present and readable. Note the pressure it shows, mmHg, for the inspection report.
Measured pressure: 116 mmHg
